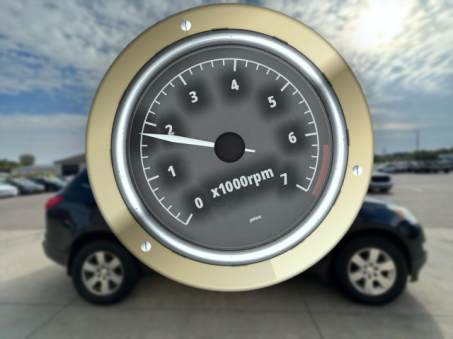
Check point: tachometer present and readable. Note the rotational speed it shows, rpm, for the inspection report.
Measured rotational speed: 1800 rpm
